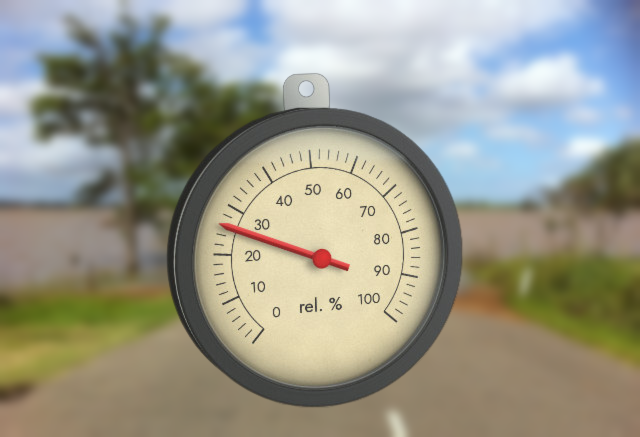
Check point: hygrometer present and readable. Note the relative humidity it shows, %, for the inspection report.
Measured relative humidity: 26 %
